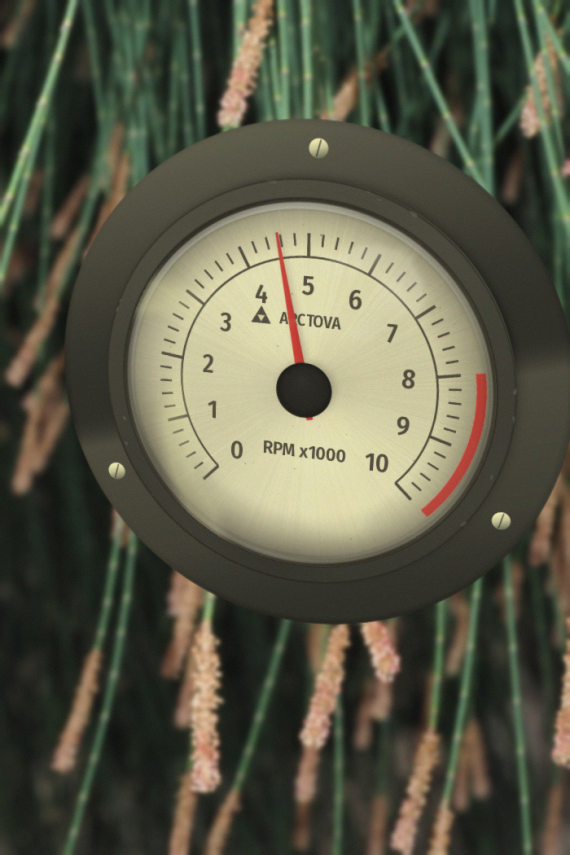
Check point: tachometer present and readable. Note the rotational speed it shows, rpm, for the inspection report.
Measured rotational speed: 4600 rpm
